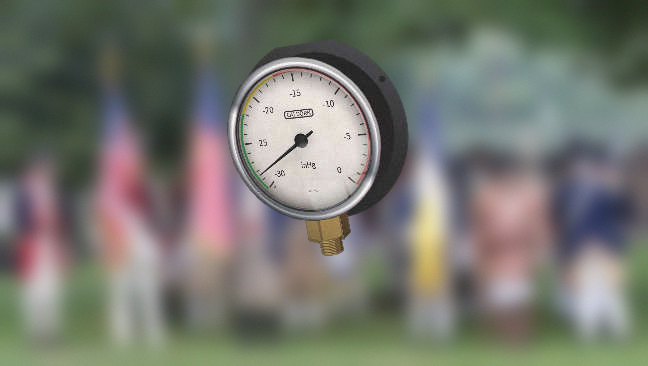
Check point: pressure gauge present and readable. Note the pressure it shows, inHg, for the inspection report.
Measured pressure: -28.5 inHg
